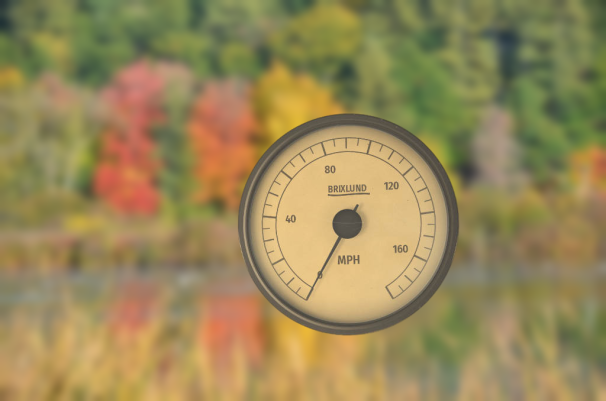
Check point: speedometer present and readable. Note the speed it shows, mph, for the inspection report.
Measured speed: 0 mph
